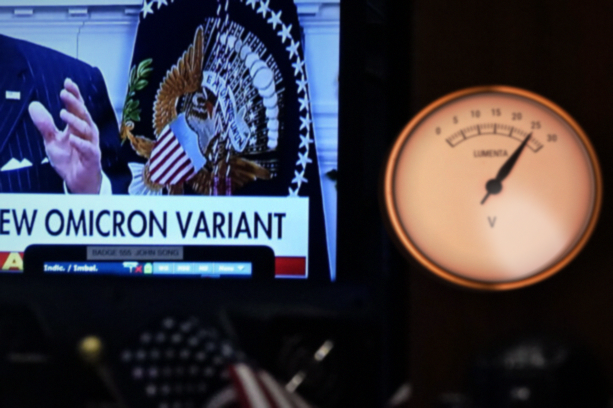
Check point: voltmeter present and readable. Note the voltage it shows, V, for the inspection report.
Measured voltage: 25 V
